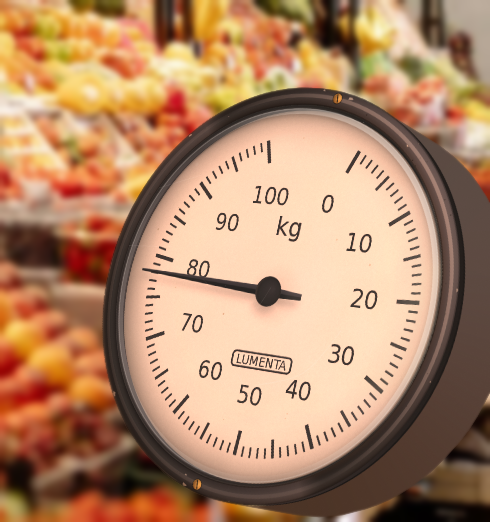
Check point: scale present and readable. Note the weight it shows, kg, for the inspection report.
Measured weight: 78 kg
